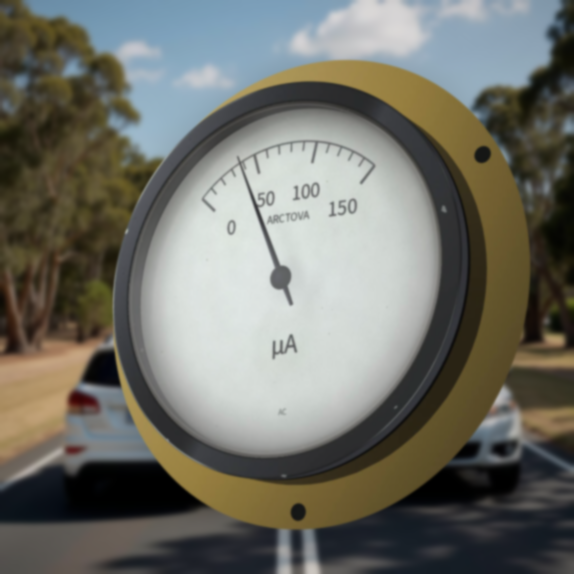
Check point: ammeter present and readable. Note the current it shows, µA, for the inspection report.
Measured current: 40 µA
